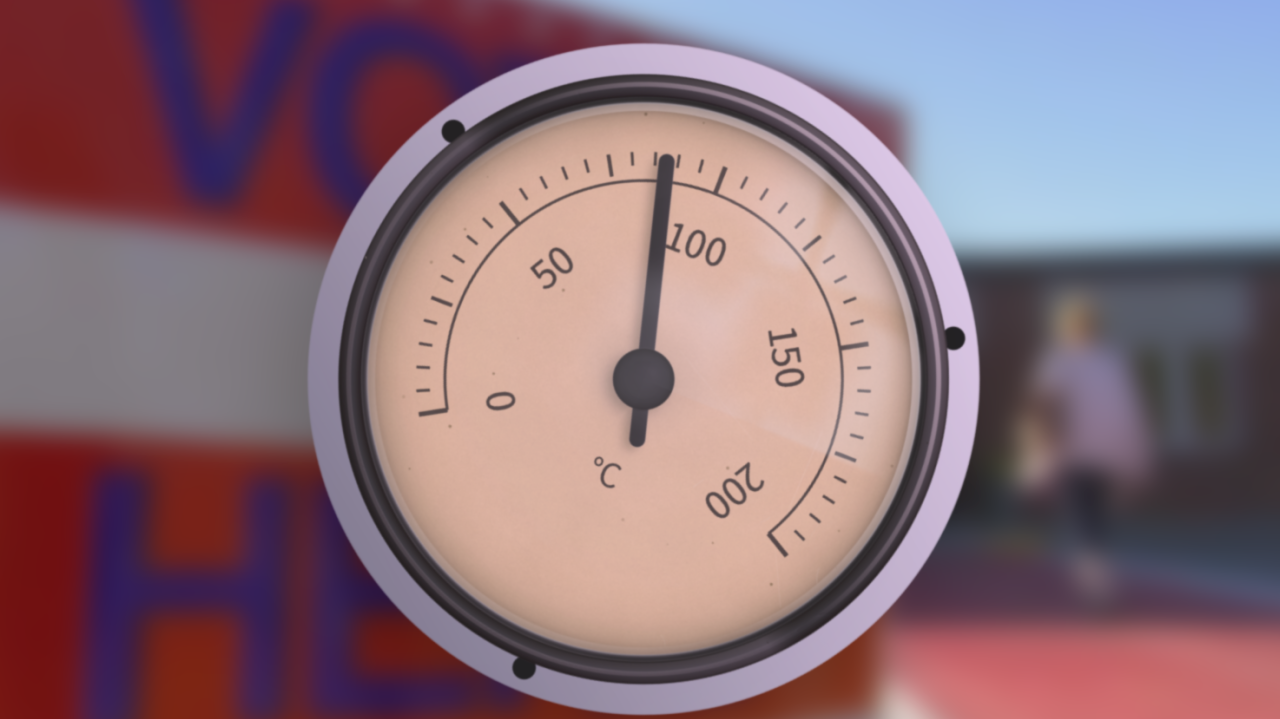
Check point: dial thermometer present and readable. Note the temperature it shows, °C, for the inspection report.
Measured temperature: 87.5 °C
